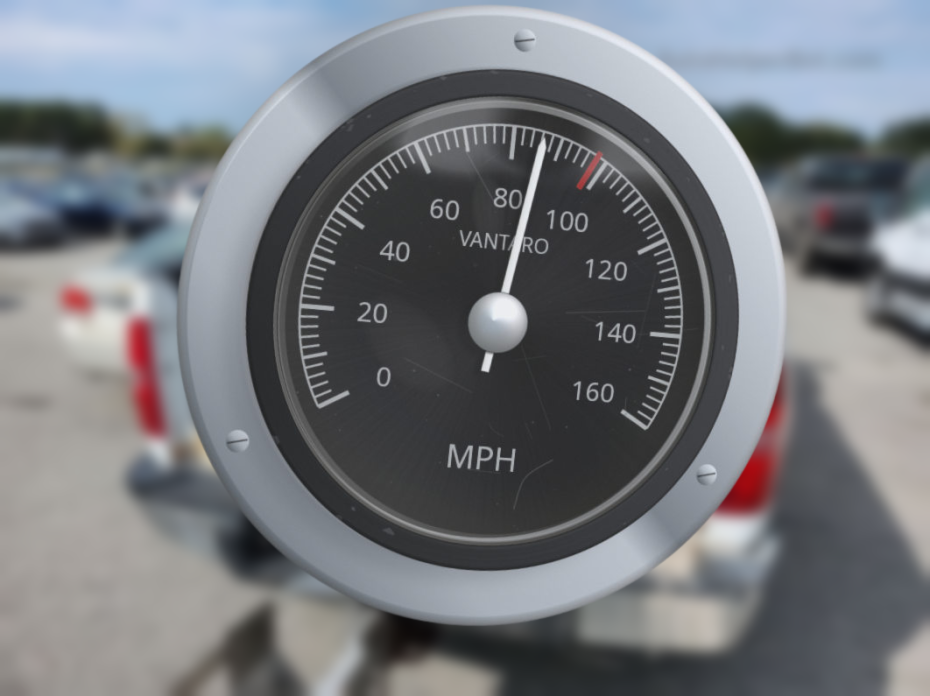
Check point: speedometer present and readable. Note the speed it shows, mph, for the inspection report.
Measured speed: 86 mph
